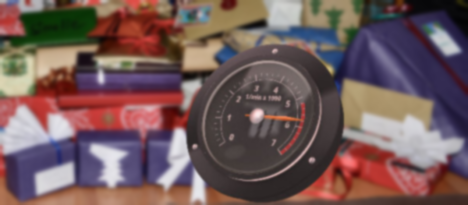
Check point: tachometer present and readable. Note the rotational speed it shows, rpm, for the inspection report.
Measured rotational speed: 5800 rpm
